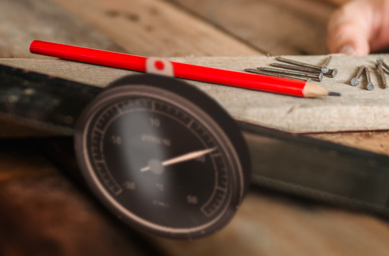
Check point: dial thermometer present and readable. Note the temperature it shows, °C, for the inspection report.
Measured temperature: 28 °C
